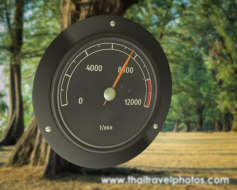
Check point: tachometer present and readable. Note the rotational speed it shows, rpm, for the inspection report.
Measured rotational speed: 7500 rpm
